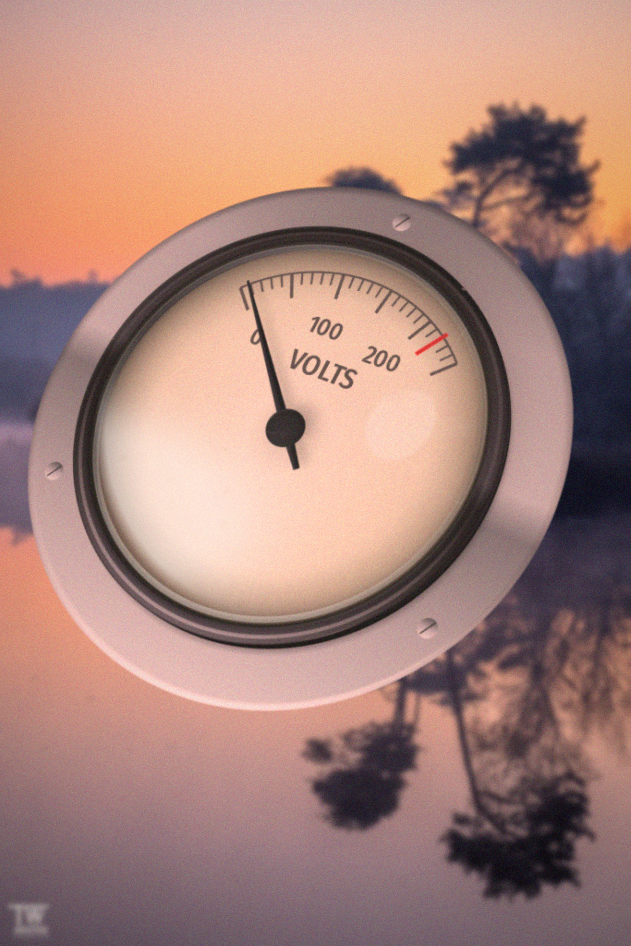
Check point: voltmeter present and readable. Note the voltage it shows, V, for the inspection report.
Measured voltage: 10 V
